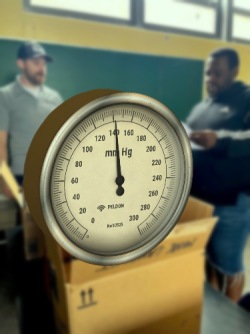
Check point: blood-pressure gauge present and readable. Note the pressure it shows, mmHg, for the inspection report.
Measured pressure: 140 mmHg
